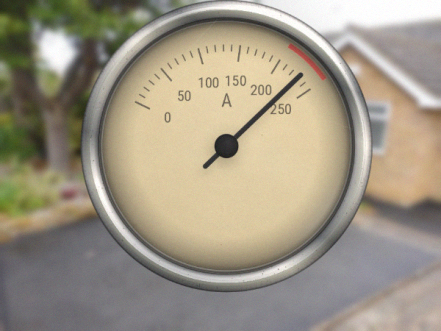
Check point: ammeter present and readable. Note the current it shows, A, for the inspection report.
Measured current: 230 A
